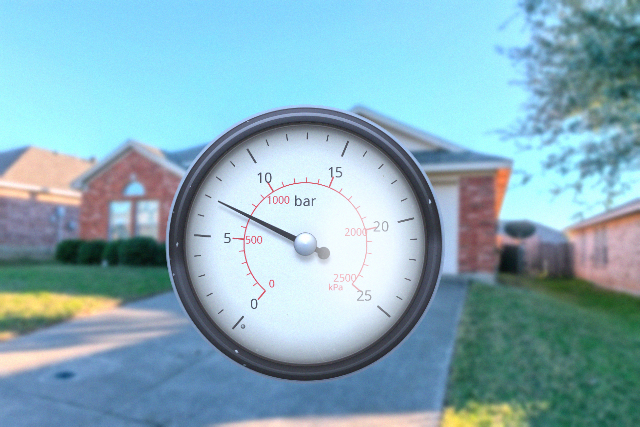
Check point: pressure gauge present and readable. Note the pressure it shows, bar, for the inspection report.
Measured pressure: 7 bar
